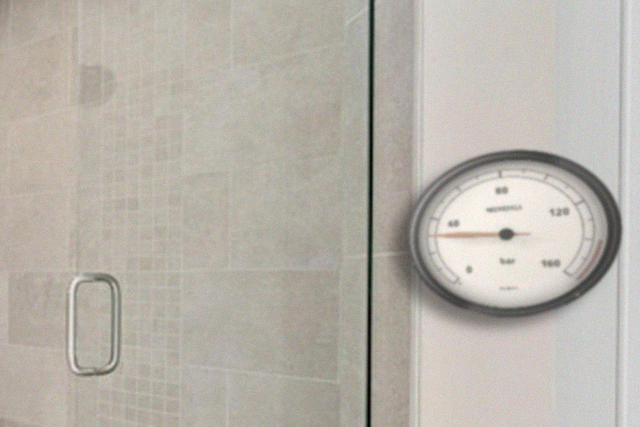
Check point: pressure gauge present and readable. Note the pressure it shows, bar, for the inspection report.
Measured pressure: 30 bar
